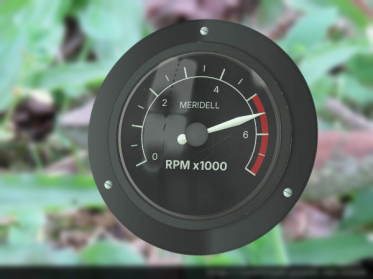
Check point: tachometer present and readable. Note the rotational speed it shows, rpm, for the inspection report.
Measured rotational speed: 5500 rpm
